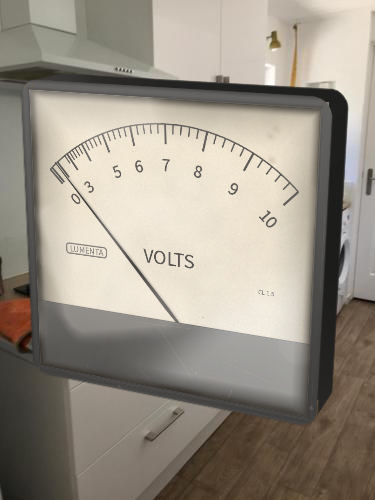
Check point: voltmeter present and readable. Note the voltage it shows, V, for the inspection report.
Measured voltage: 2 V
